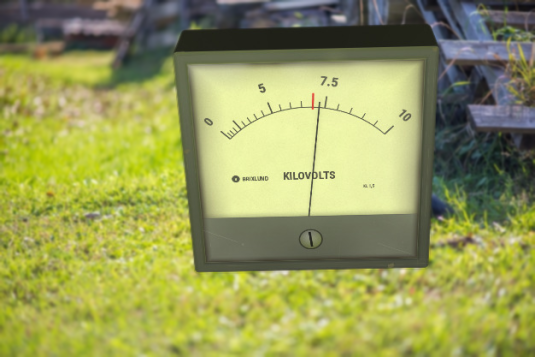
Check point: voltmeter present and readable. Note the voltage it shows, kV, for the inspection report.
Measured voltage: 7.25 kV
